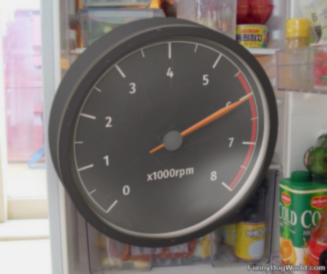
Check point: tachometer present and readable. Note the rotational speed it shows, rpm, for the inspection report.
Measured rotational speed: 6000 rpm
